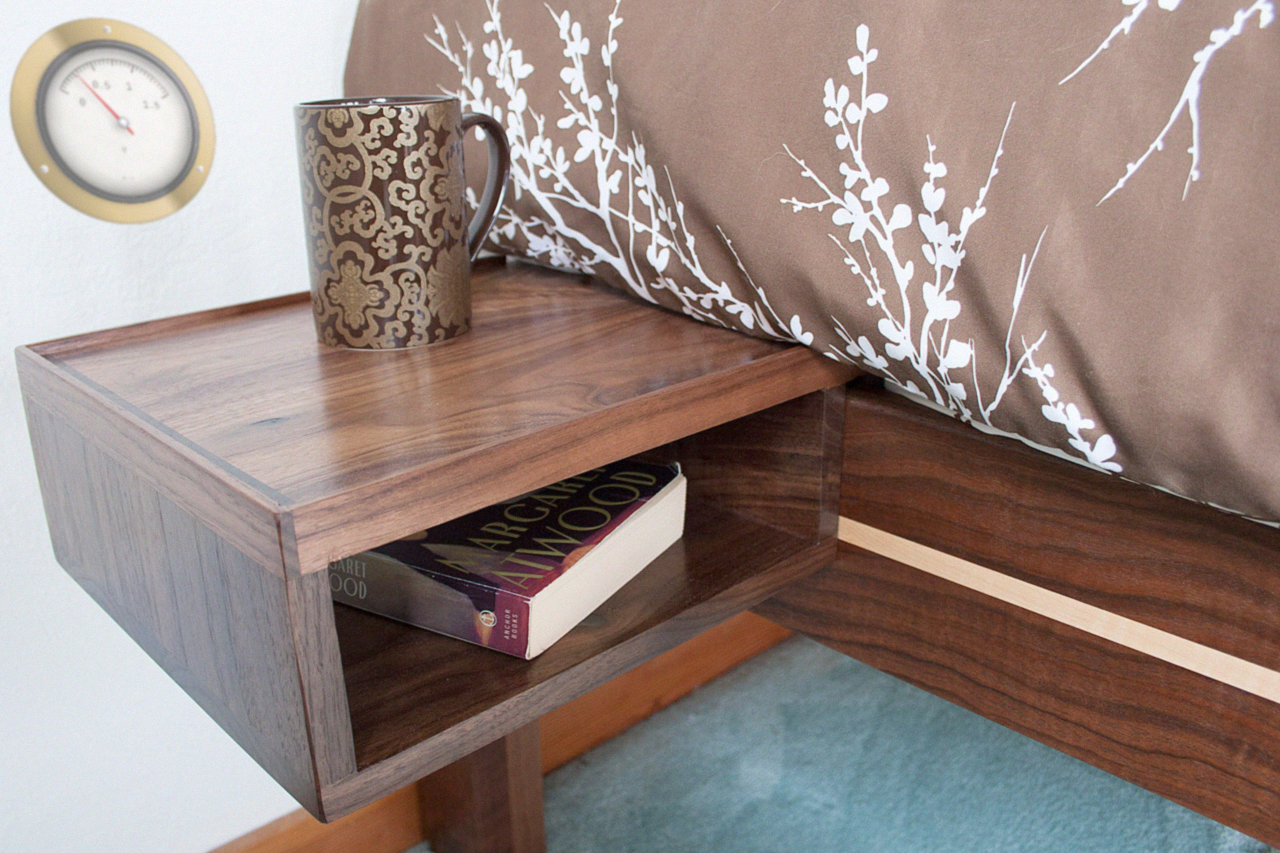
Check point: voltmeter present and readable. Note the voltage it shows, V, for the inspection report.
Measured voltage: 0.25 V
